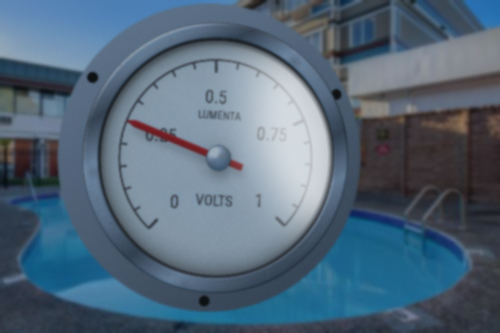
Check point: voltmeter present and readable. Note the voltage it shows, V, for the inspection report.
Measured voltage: 0.25 V
